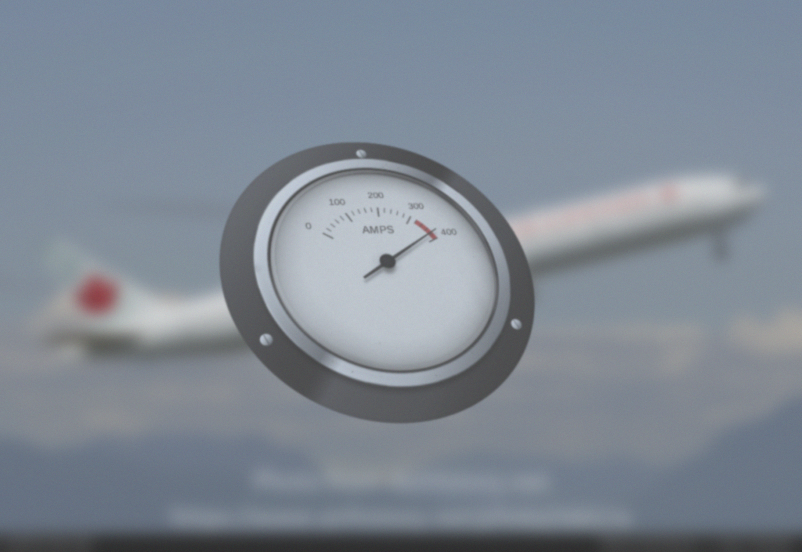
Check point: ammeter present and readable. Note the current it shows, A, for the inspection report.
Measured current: 380 A
